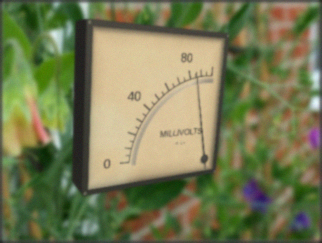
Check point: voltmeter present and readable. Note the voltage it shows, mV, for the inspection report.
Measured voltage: 85 mV
